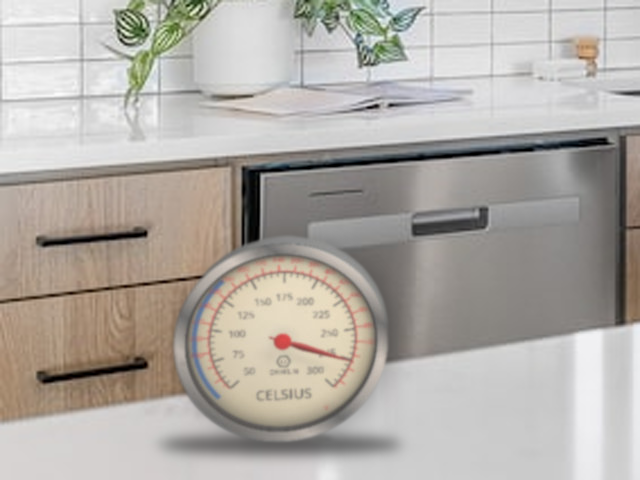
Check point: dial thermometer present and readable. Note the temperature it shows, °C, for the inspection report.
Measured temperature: 275 °C
